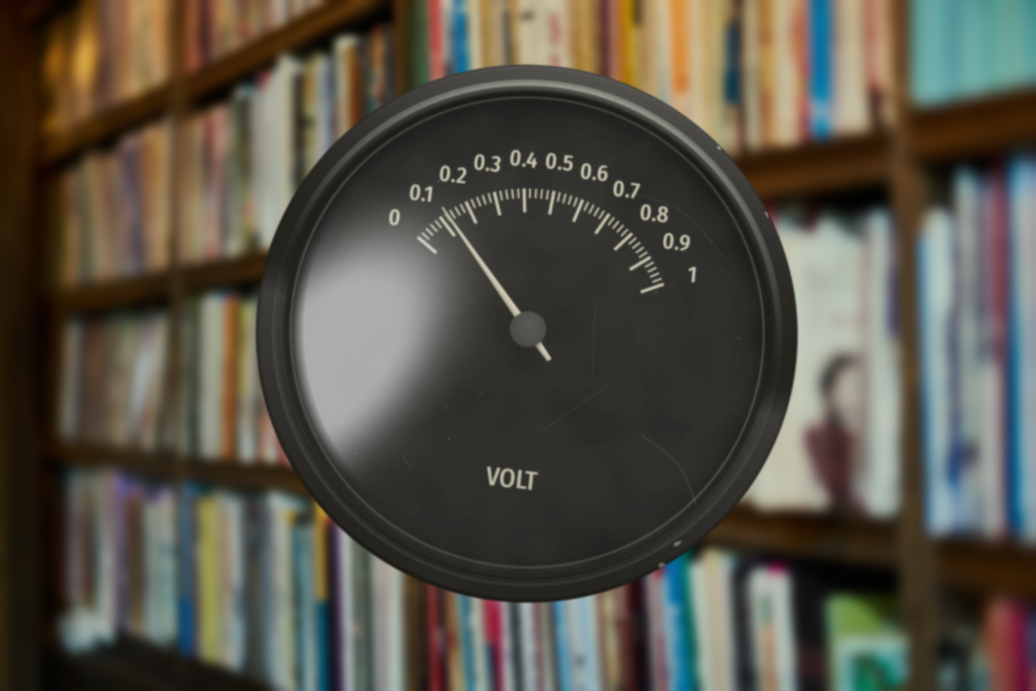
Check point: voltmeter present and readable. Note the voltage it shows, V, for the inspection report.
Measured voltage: 0.12 V
